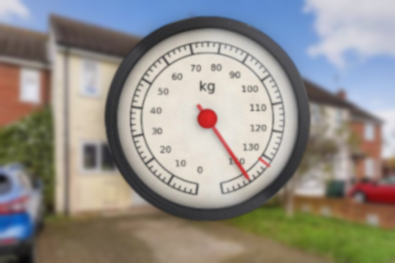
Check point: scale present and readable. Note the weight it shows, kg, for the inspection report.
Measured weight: 140 kg
